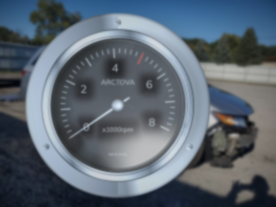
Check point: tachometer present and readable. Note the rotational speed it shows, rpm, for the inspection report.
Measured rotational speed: 0 rpm
